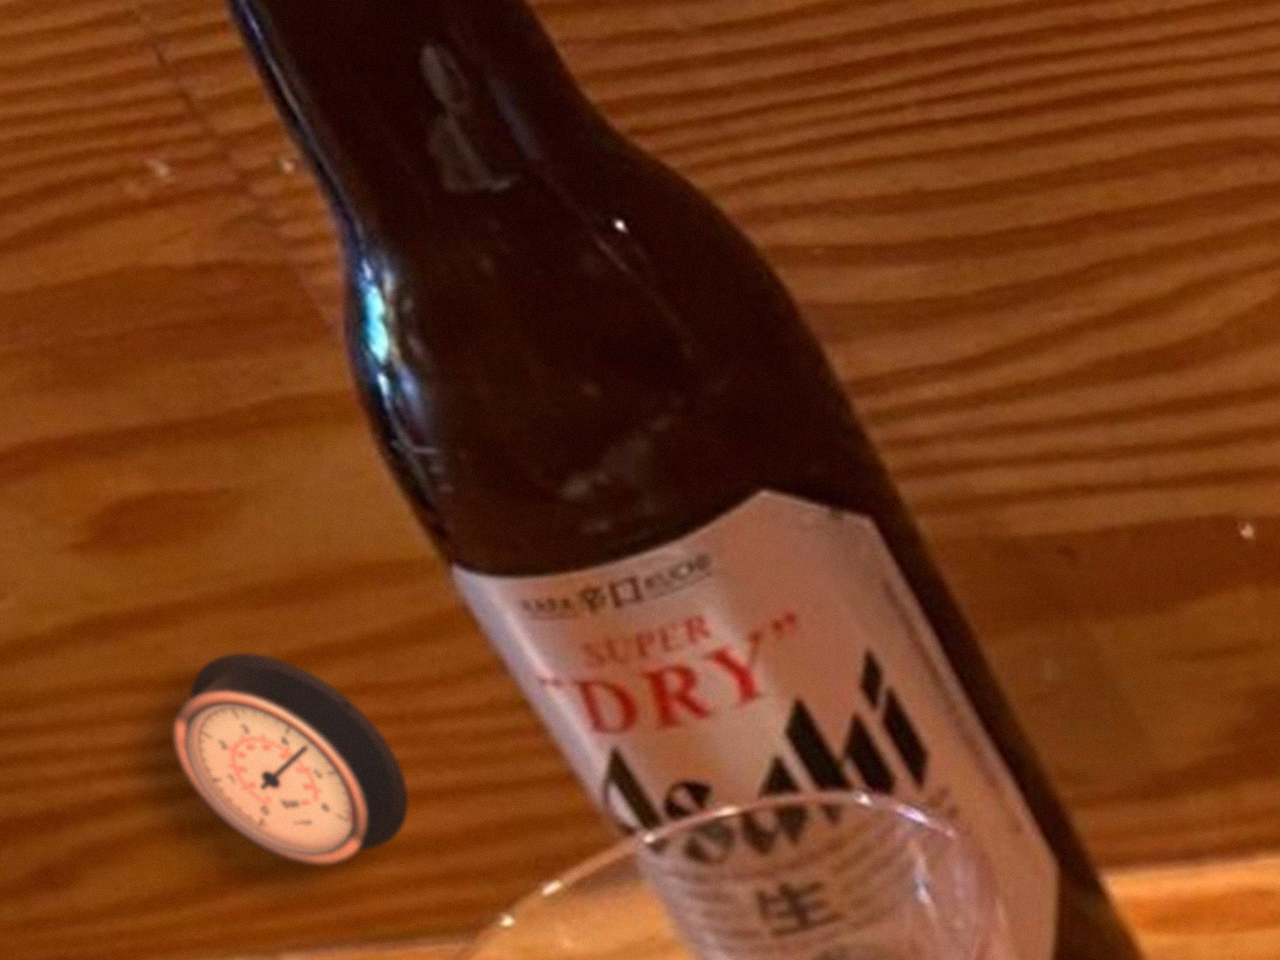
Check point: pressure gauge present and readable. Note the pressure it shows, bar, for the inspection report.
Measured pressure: 4.4 bar
